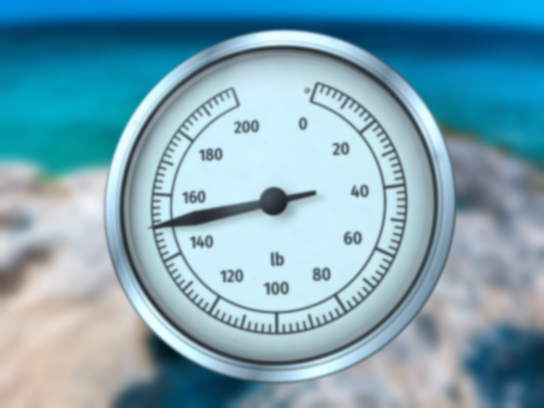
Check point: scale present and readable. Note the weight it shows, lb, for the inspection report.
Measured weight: 150 lb
